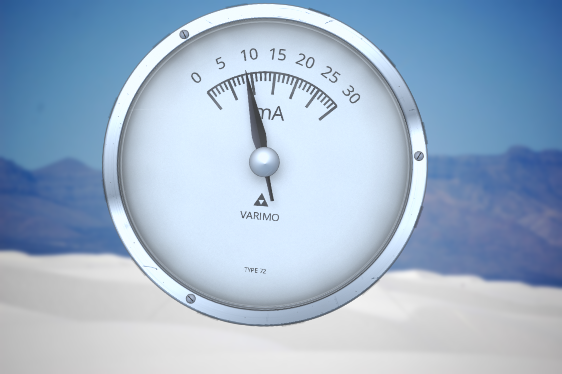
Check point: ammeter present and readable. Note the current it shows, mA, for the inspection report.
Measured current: 9 mA
